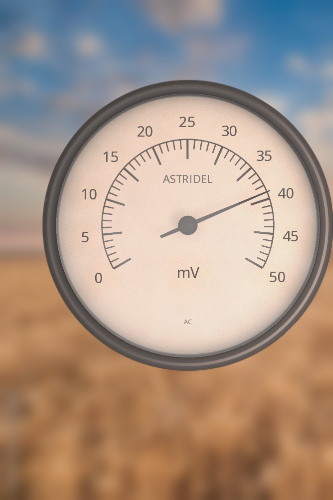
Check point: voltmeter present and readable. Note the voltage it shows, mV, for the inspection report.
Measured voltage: 39 mV
